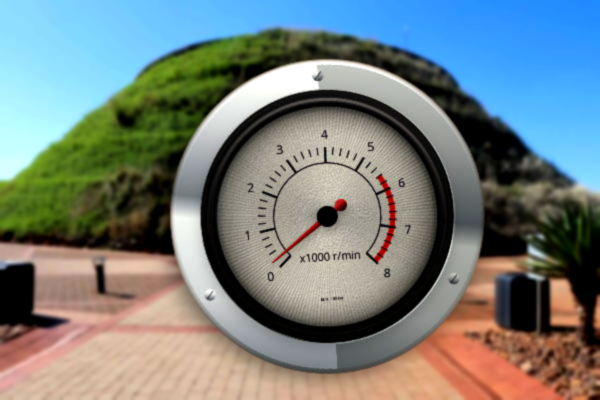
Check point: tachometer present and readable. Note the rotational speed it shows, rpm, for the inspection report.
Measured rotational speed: 200 rpm
